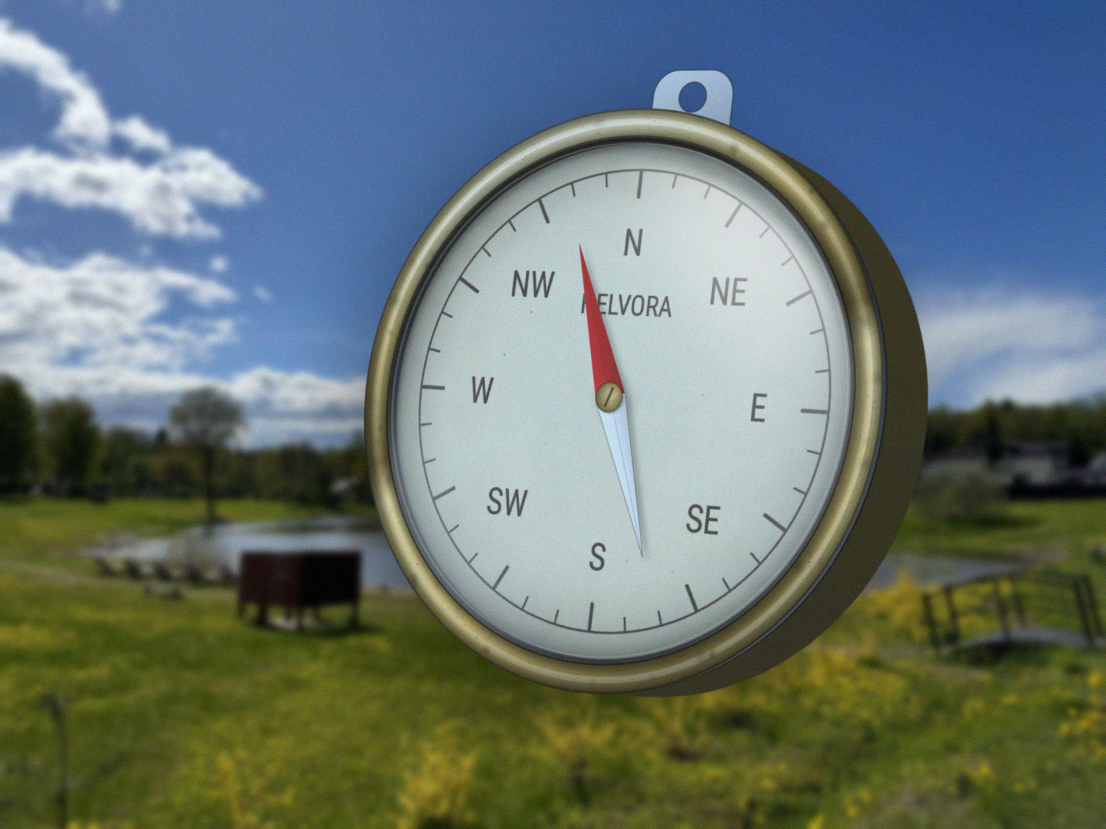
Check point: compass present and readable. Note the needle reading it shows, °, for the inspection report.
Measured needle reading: 340 °
